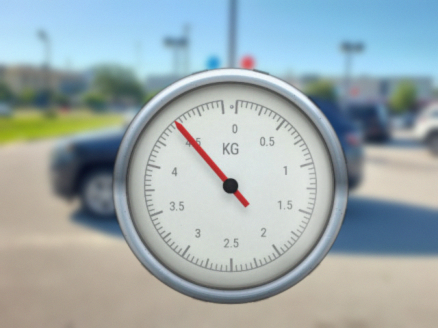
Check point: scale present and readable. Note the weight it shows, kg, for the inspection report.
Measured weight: 4.5 kg
